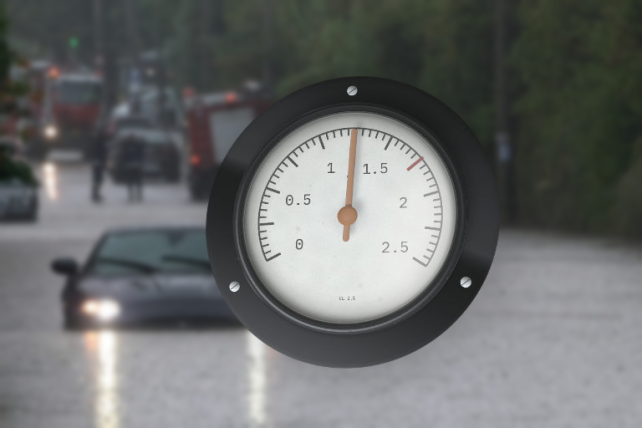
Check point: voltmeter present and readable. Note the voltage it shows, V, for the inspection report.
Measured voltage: 1.25 V
